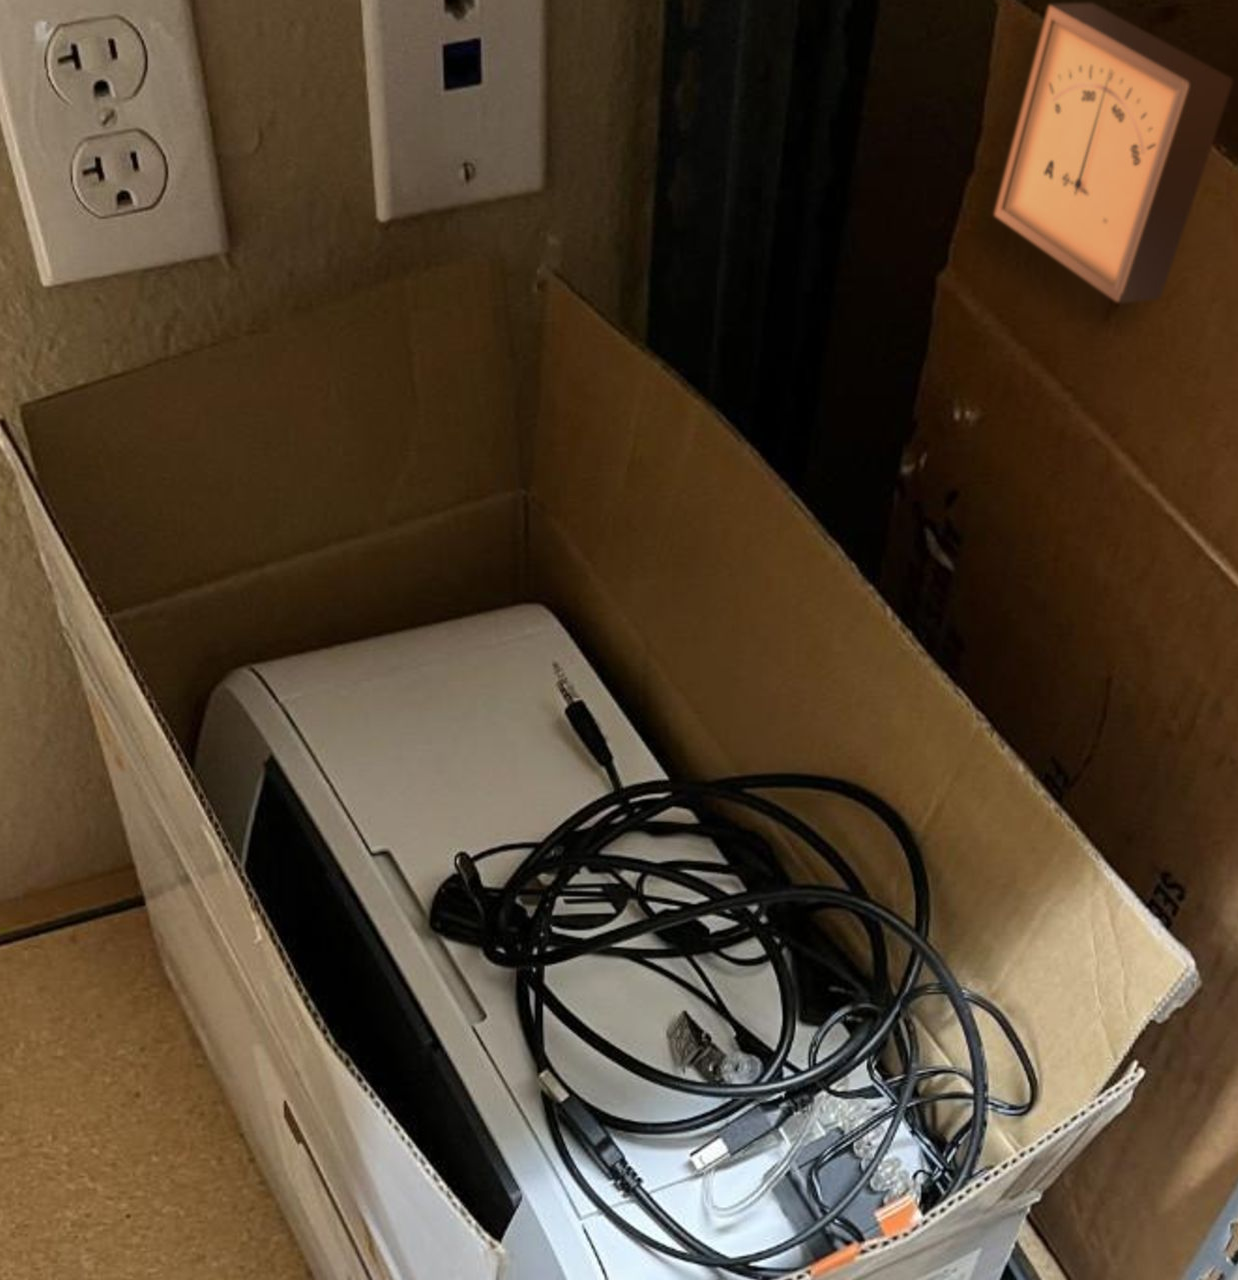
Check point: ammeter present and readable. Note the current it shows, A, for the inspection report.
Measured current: 300 A
